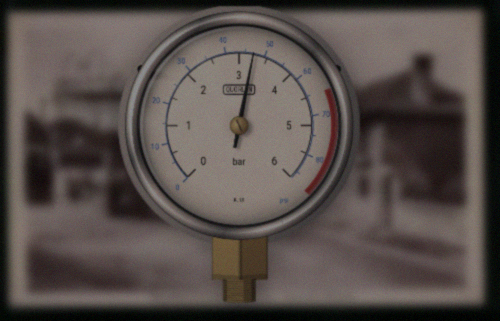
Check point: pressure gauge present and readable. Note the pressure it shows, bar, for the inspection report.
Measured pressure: 3.25 bar
